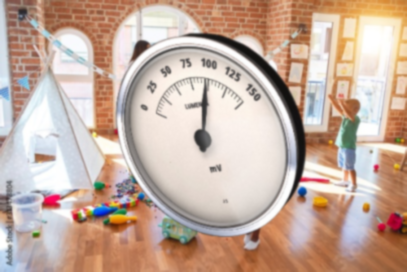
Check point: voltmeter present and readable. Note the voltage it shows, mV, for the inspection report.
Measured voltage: 100 mV
